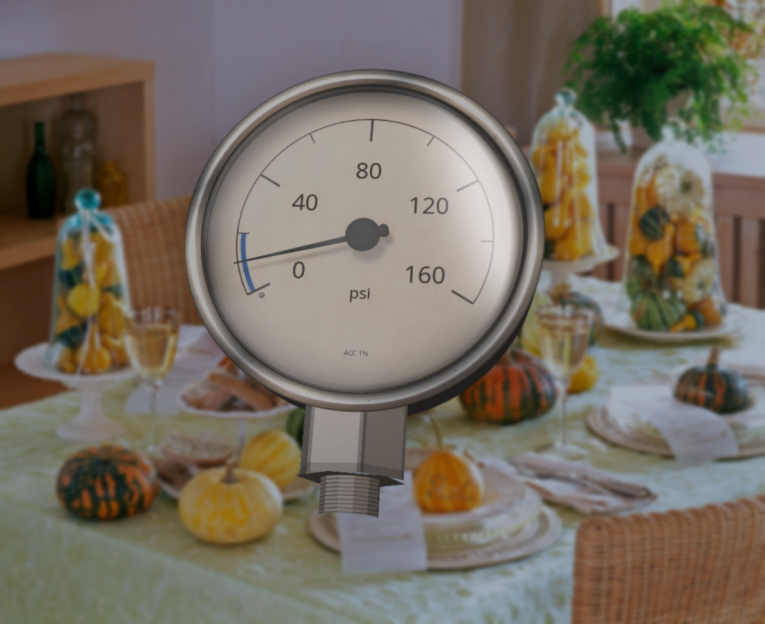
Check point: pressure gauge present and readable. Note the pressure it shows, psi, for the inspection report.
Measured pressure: 10 psi
